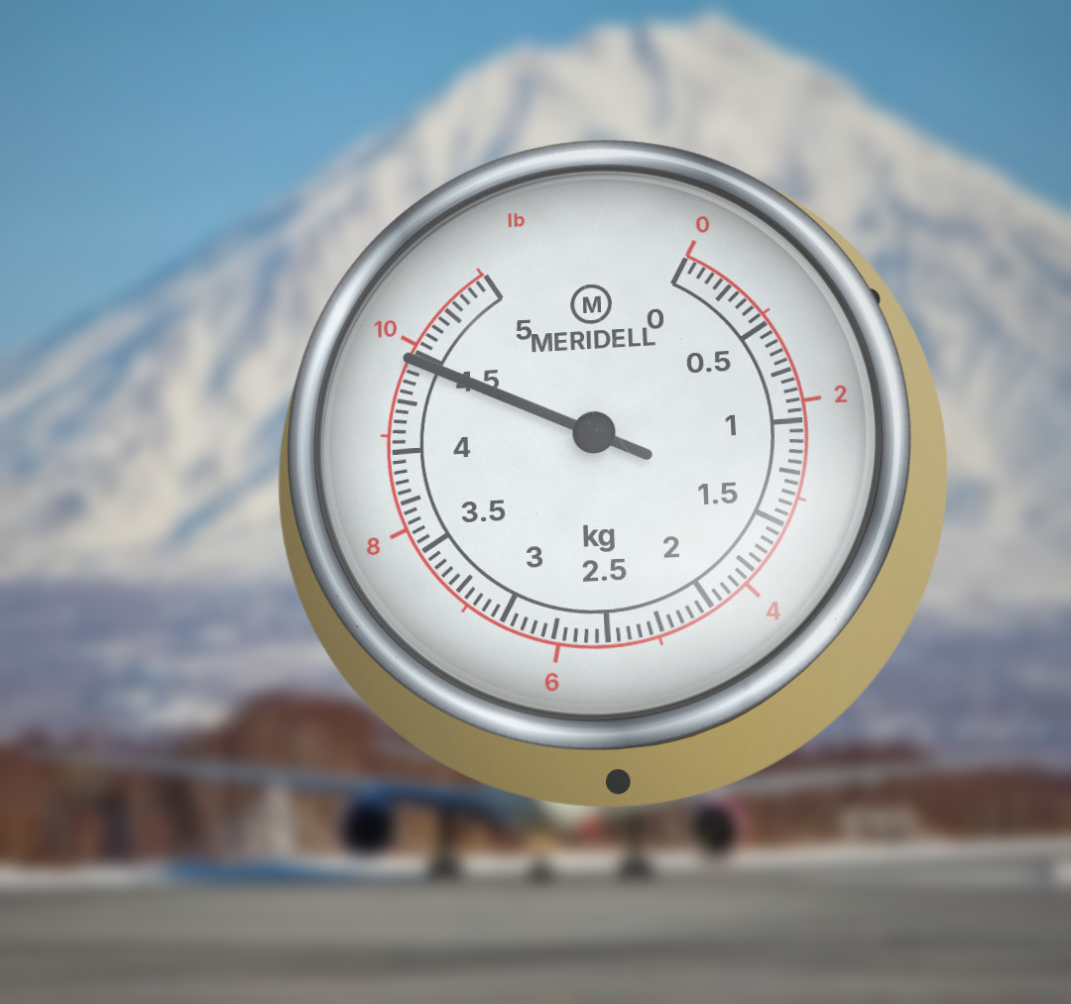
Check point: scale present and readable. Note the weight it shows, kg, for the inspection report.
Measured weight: 4.45 kg
